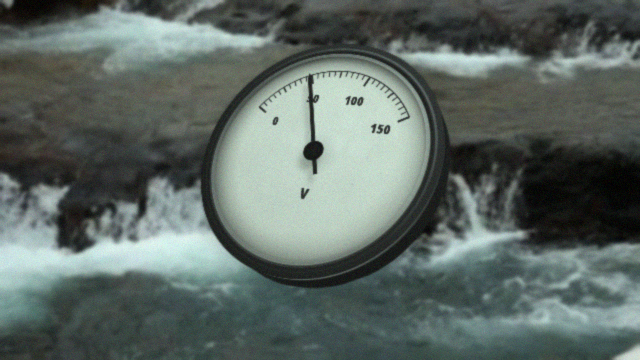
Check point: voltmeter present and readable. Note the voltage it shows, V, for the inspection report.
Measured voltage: 50 V
